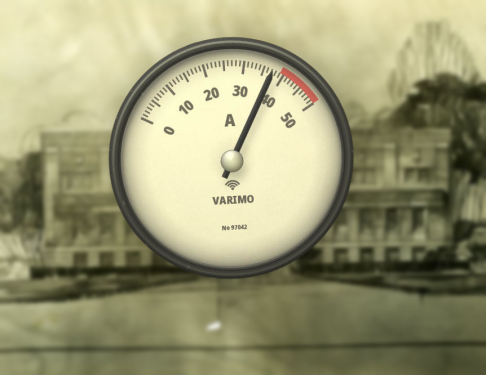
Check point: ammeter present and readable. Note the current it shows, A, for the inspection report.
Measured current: 37 A
